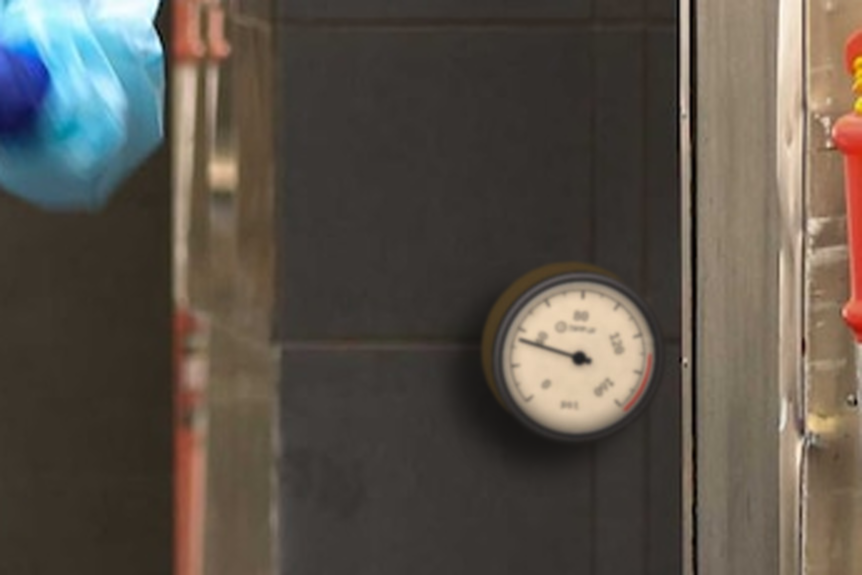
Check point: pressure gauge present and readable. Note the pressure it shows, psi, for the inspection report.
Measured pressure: 35 psi
